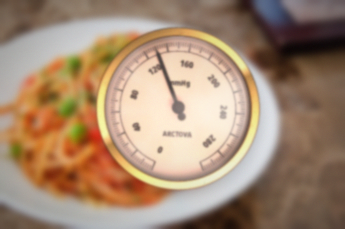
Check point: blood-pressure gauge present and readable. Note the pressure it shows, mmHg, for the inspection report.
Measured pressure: 130 mmHg
